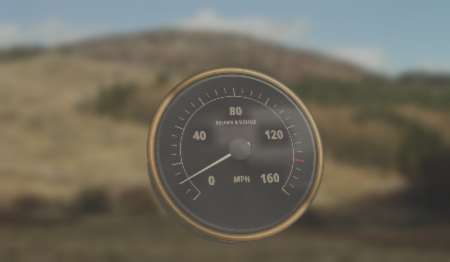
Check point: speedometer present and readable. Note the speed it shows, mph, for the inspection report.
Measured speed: 10 mph
